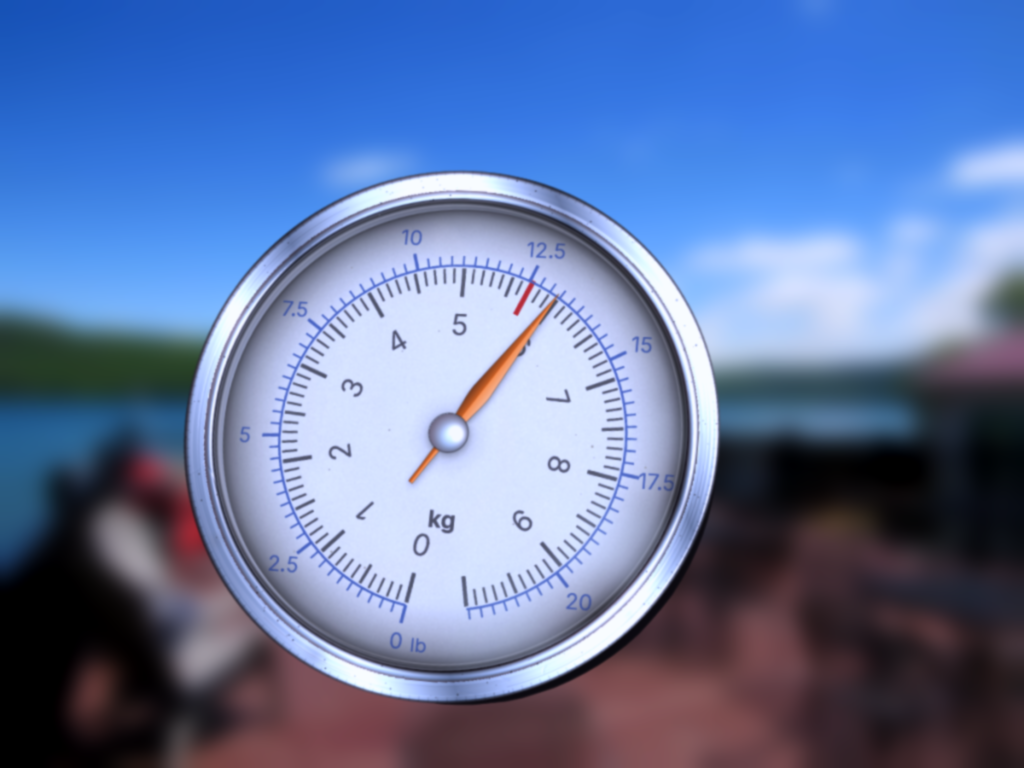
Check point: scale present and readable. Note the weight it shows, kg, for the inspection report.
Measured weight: 6 kg
